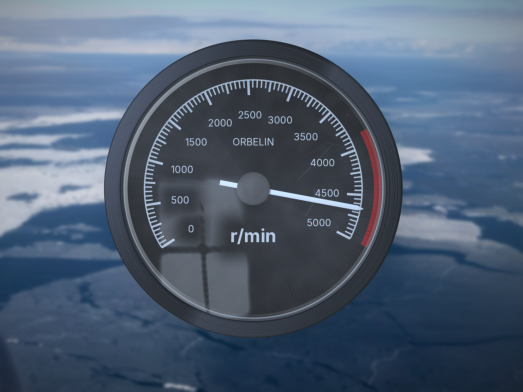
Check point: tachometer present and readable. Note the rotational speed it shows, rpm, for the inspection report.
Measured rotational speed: 4650 rpm
